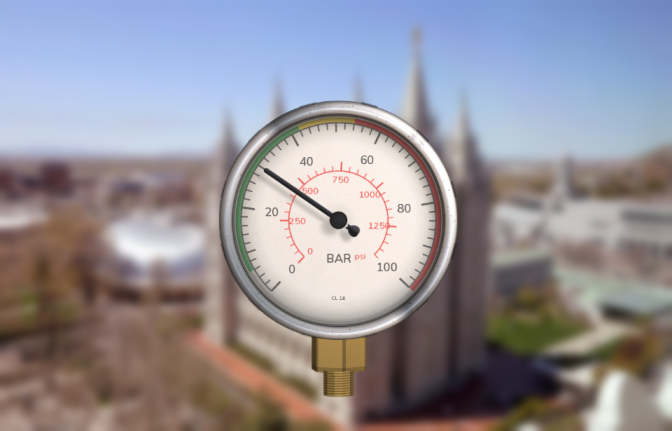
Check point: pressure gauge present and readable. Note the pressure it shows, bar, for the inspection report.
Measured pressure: 30 bar
